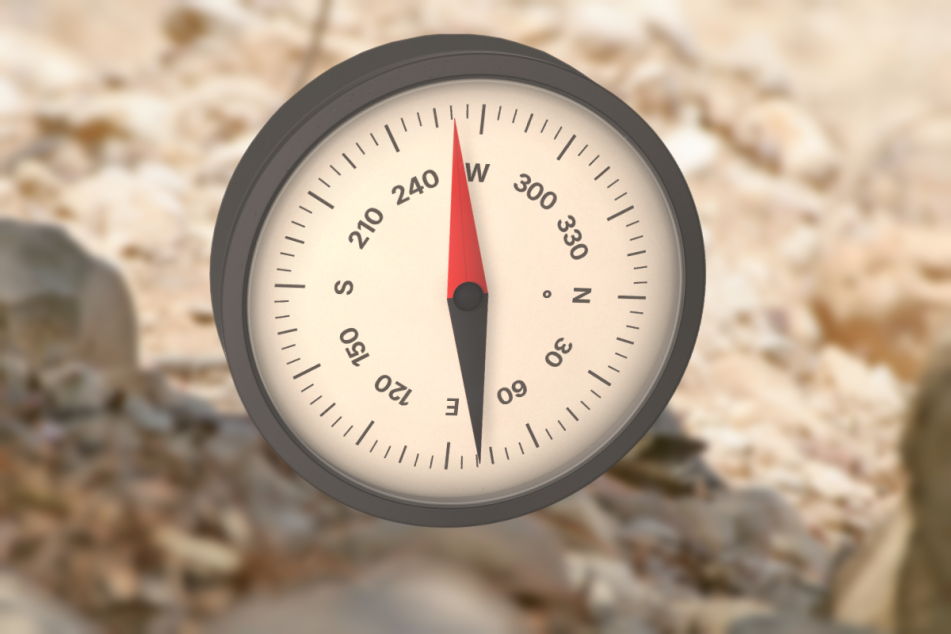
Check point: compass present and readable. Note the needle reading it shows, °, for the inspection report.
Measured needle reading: 260 °
